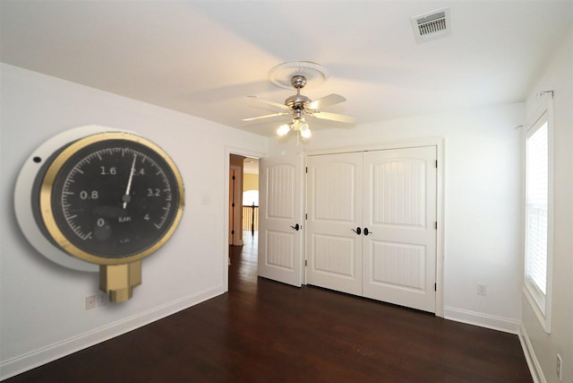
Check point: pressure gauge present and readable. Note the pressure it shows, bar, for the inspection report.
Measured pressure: 2.2 bar
